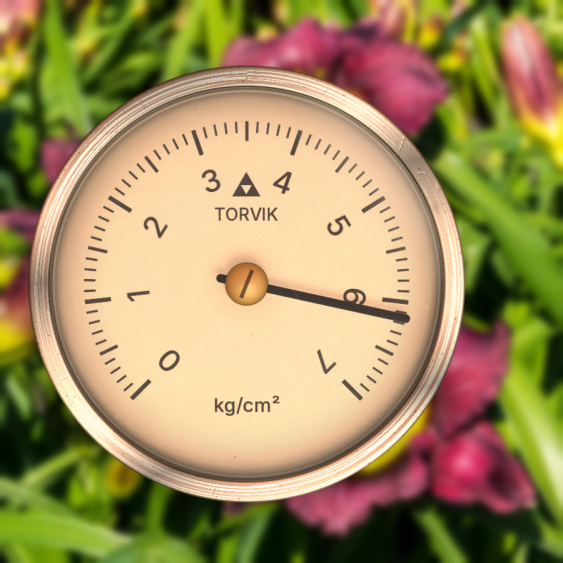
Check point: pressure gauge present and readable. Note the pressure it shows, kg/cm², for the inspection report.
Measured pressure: 6.15 kg/cm²
